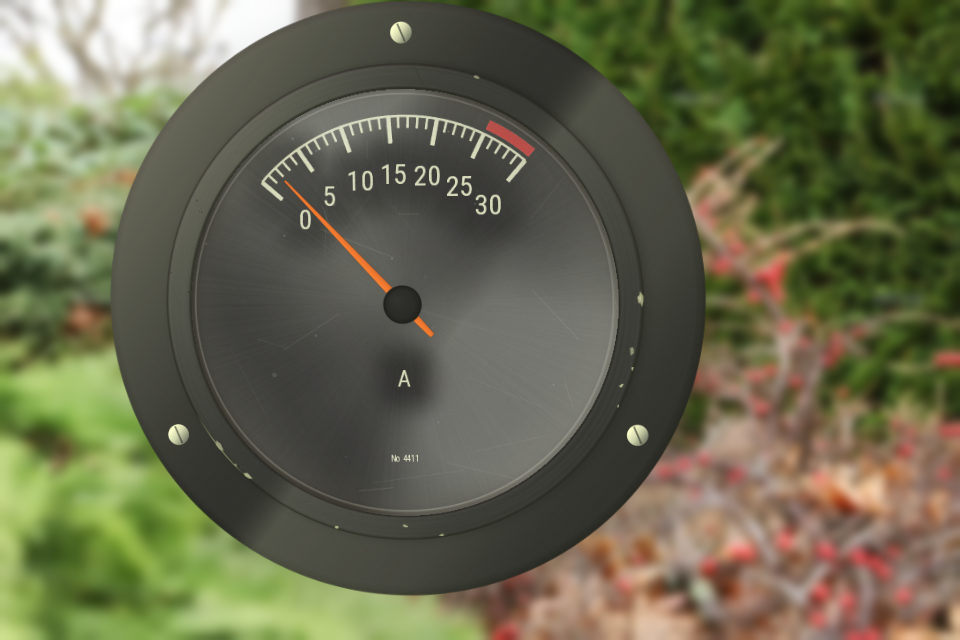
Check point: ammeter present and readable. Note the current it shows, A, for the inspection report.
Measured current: 2 A
